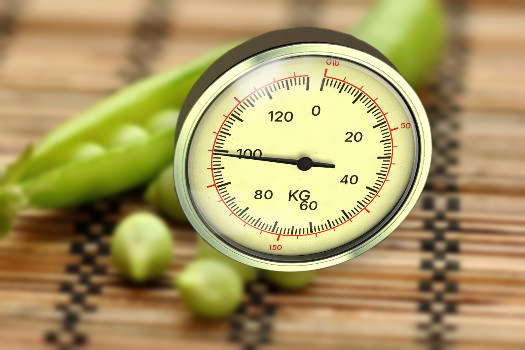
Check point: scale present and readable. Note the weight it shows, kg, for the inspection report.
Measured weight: 100 kg
